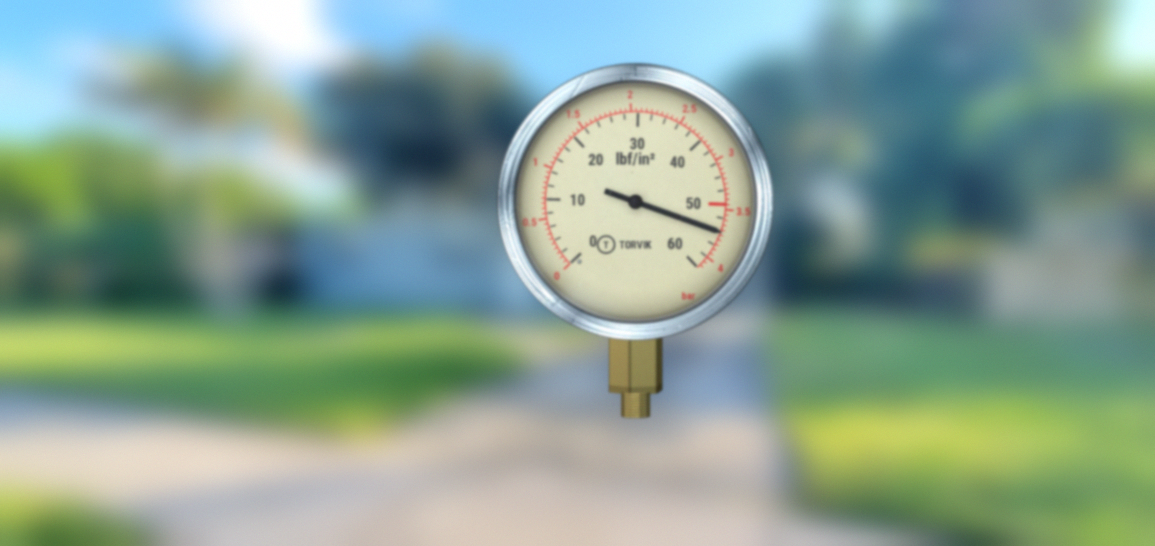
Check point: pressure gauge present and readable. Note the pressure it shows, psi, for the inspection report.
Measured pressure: 54 psi
